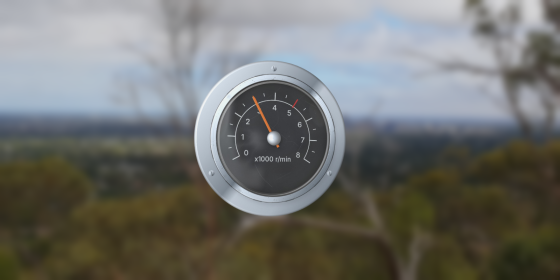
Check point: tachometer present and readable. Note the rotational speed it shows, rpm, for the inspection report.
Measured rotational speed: 3000 rpm
